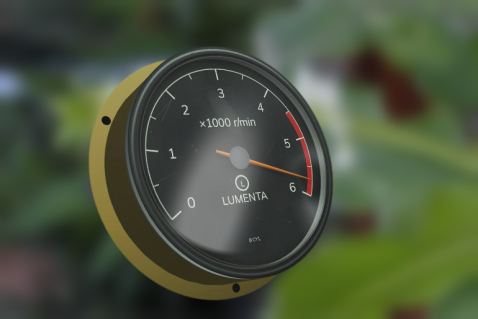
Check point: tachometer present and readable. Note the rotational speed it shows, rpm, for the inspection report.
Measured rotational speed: 5750 rpm
